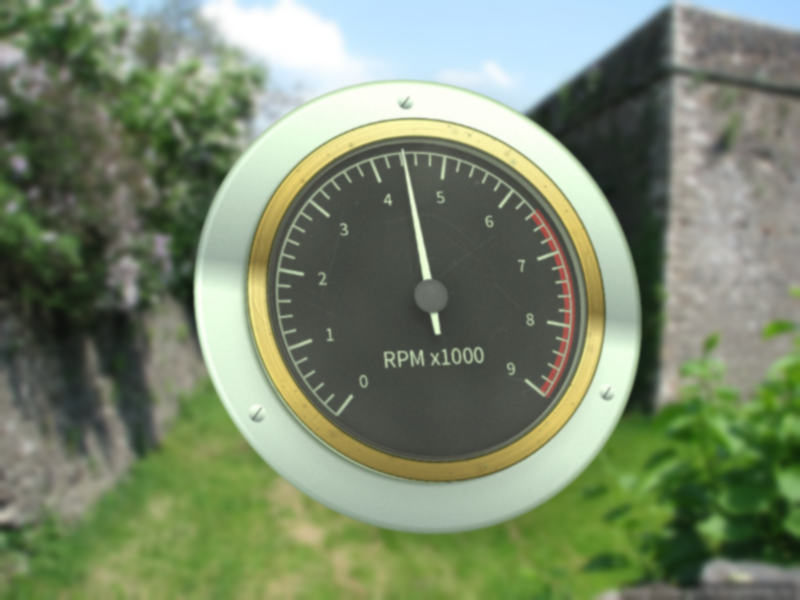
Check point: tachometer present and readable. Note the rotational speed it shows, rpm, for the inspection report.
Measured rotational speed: 4400 rpm
